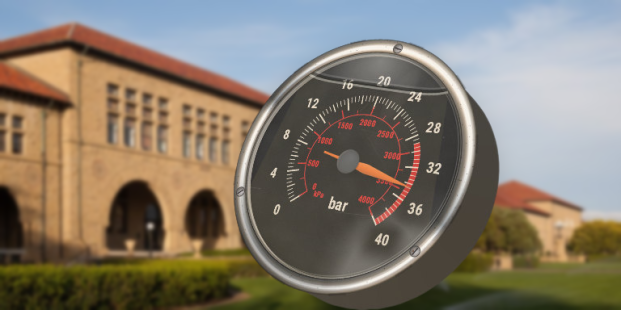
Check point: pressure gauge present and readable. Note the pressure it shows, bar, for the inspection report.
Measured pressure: 34.5 bar
